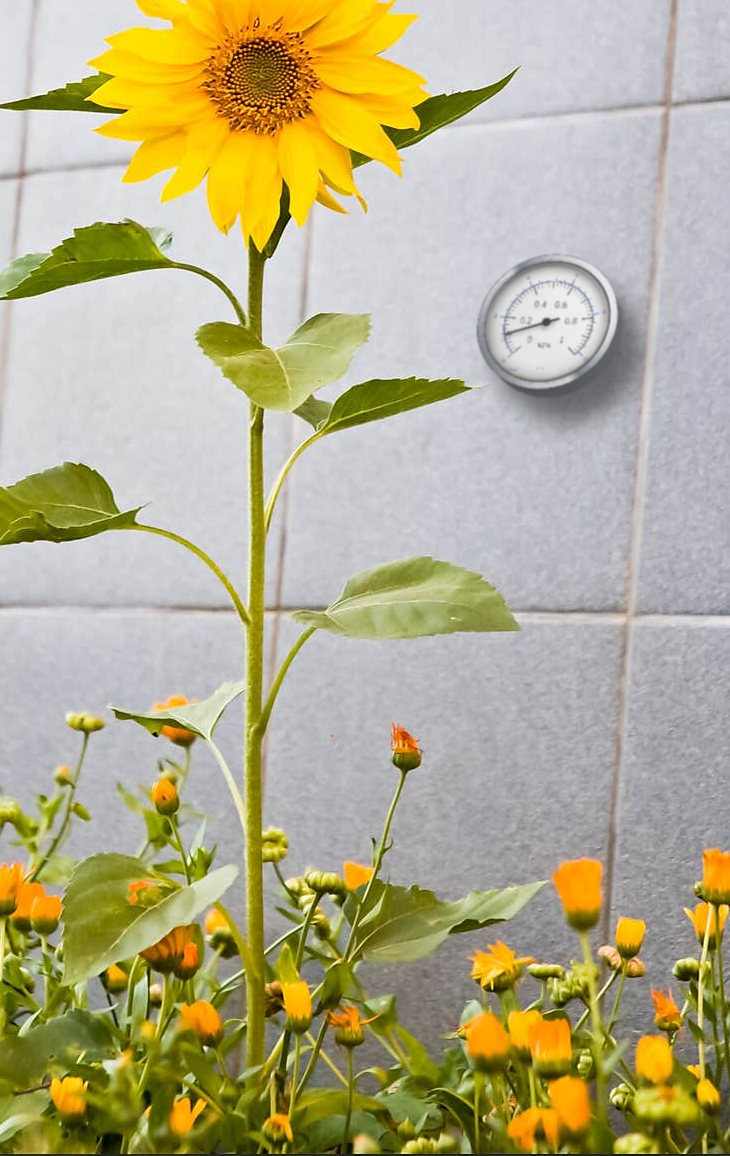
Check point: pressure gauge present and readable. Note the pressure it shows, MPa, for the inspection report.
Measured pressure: 0.1 MPa
